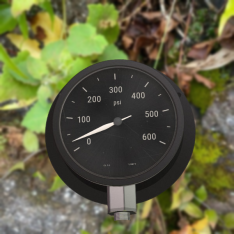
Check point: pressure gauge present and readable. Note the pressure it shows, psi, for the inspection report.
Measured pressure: 25 psi
